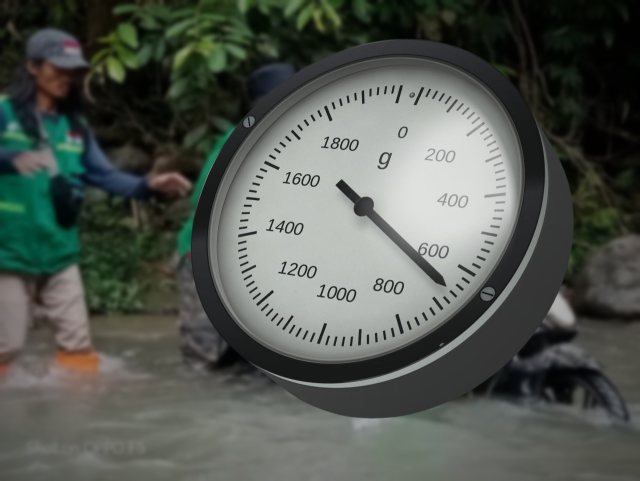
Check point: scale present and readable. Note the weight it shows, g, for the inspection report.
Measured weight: 660 g
